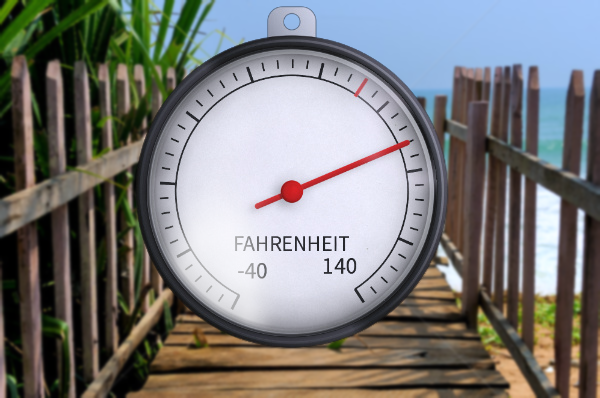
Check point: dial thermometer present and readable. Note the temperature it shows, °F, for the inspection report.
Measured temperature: 92 °F
